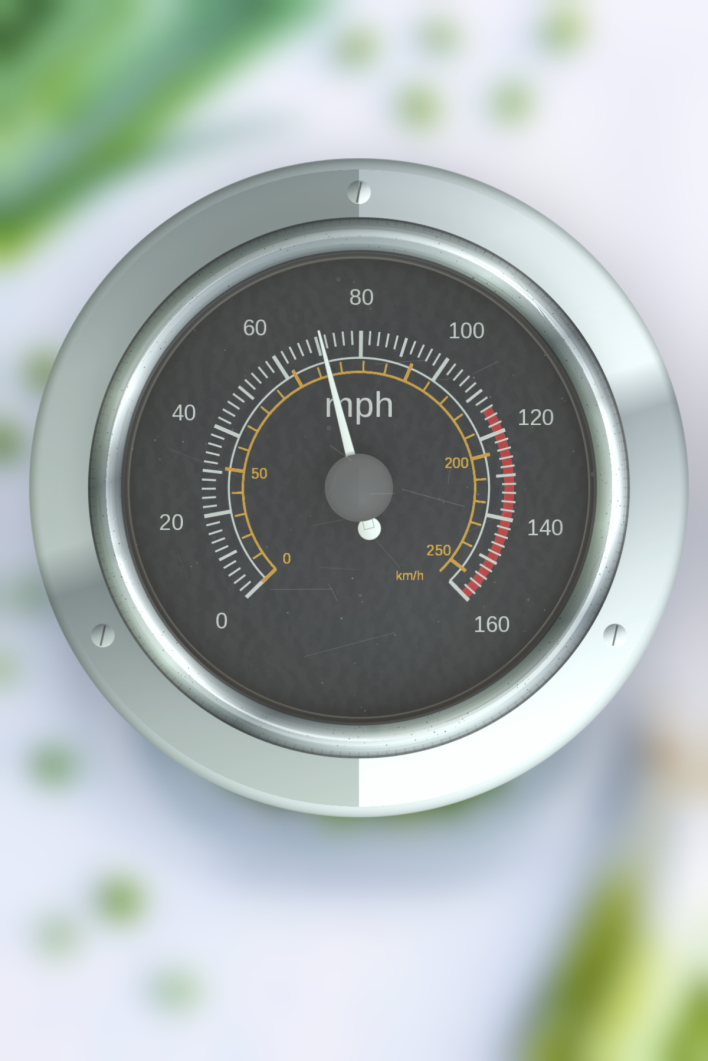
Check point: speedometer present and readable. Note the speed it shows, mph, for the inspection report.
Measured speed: 71 mph
